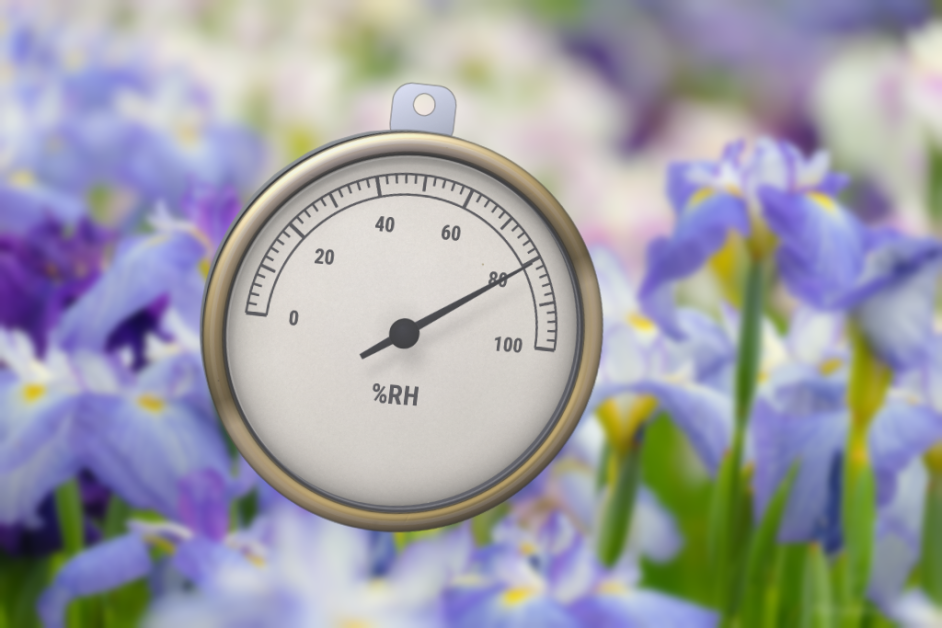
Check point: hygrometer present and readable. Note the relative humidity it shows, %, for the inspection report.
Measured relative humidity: 80 %
